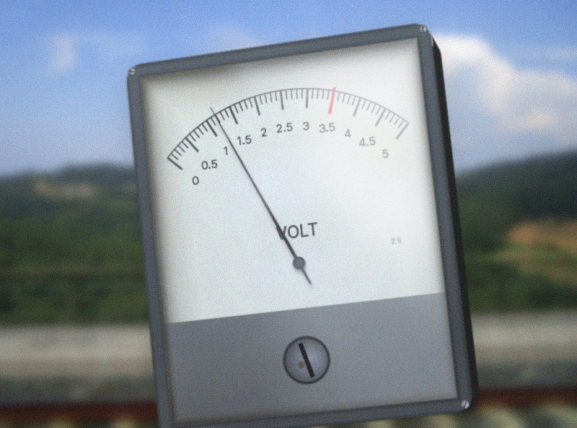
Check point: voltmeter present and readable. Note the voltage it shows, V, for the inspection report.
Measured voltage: 1.2 V
